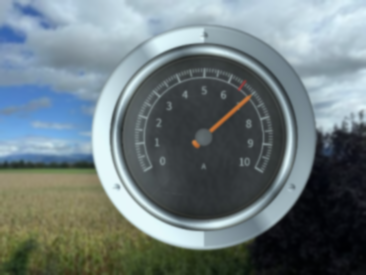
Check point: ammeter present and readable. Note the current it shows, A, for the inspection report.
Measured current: 7 A
